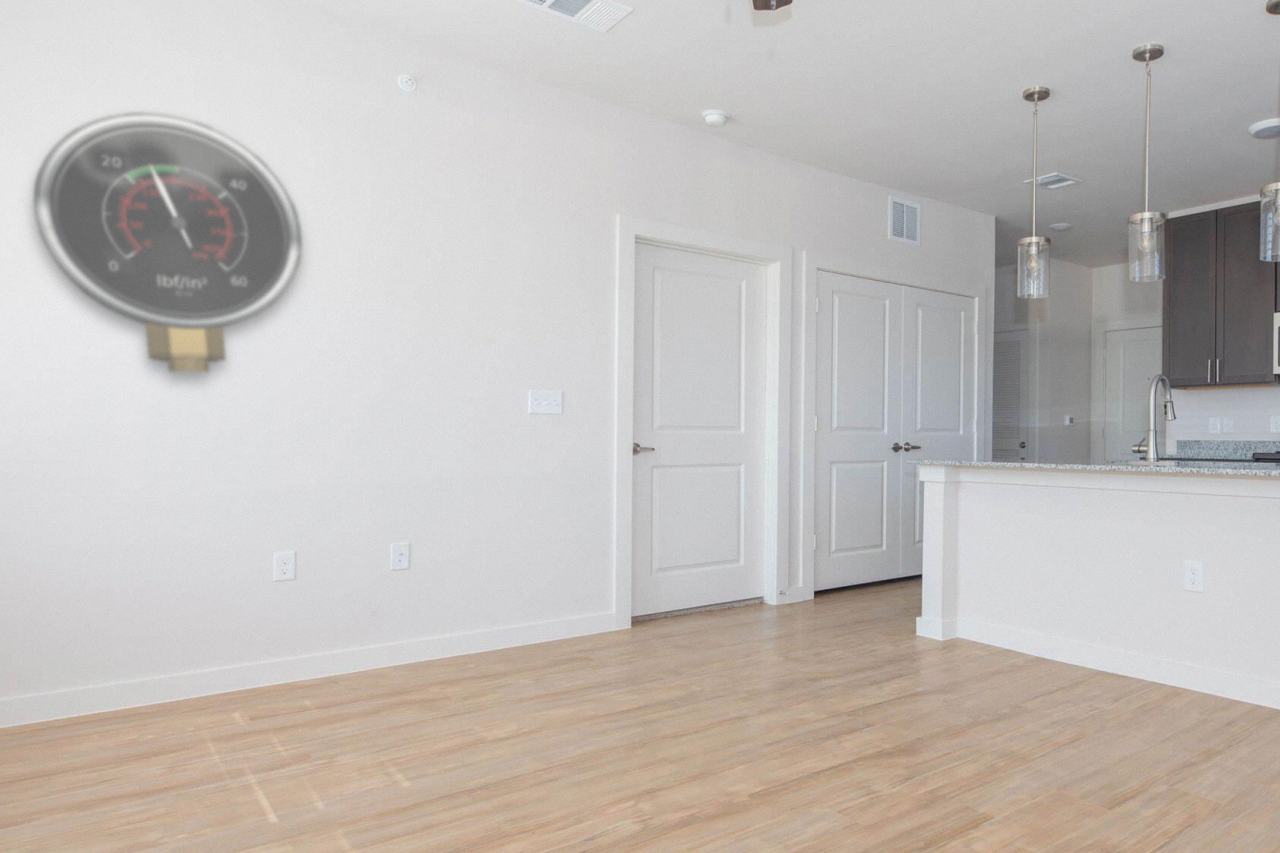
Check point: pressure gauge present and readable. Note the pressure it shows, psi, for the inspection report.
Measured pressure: 25 psi
